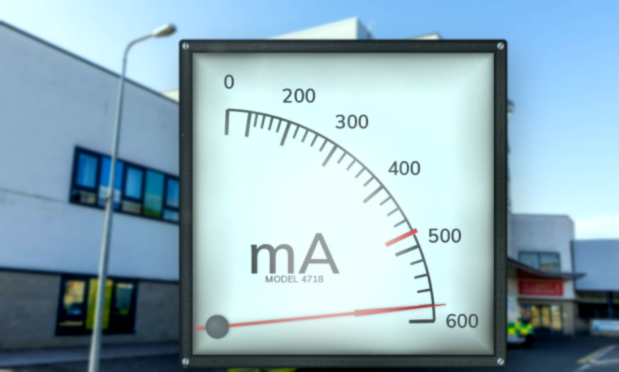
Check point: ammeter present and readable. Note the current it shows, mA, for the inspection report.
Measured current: 580 mA
